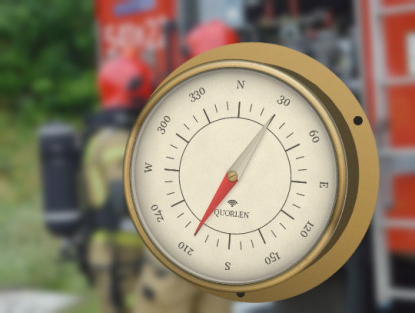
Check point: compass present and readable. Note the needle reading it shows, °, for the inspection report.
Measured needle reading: 210 °
